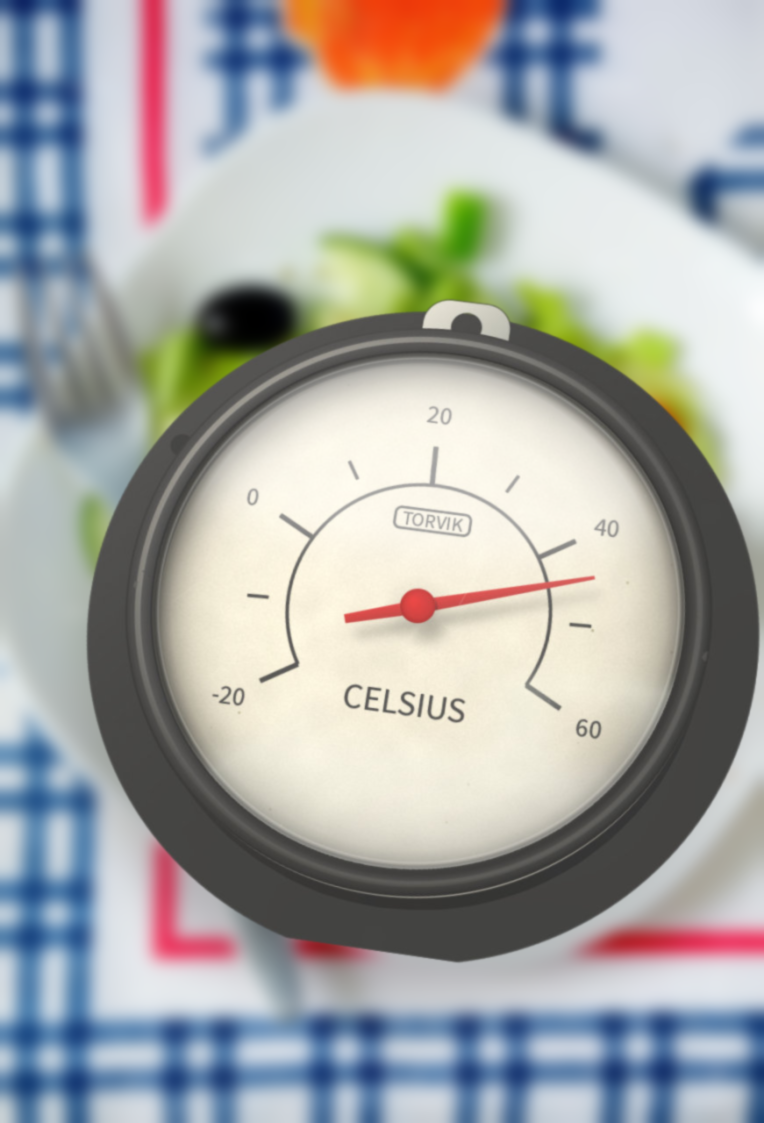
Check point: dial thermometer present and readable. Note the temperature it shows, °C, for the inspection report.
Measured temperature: 45 °C
